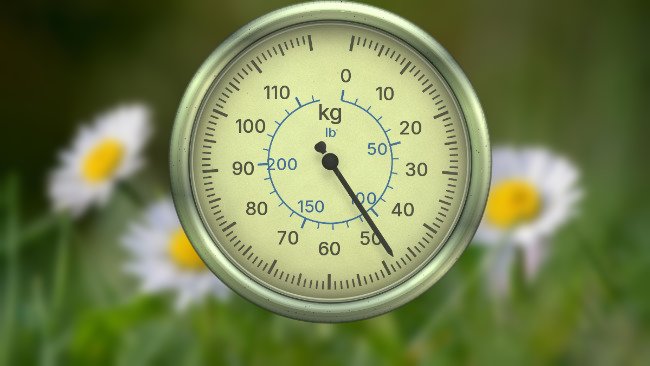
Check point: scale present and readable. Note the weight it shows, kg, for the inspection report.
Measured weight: 48 kg
